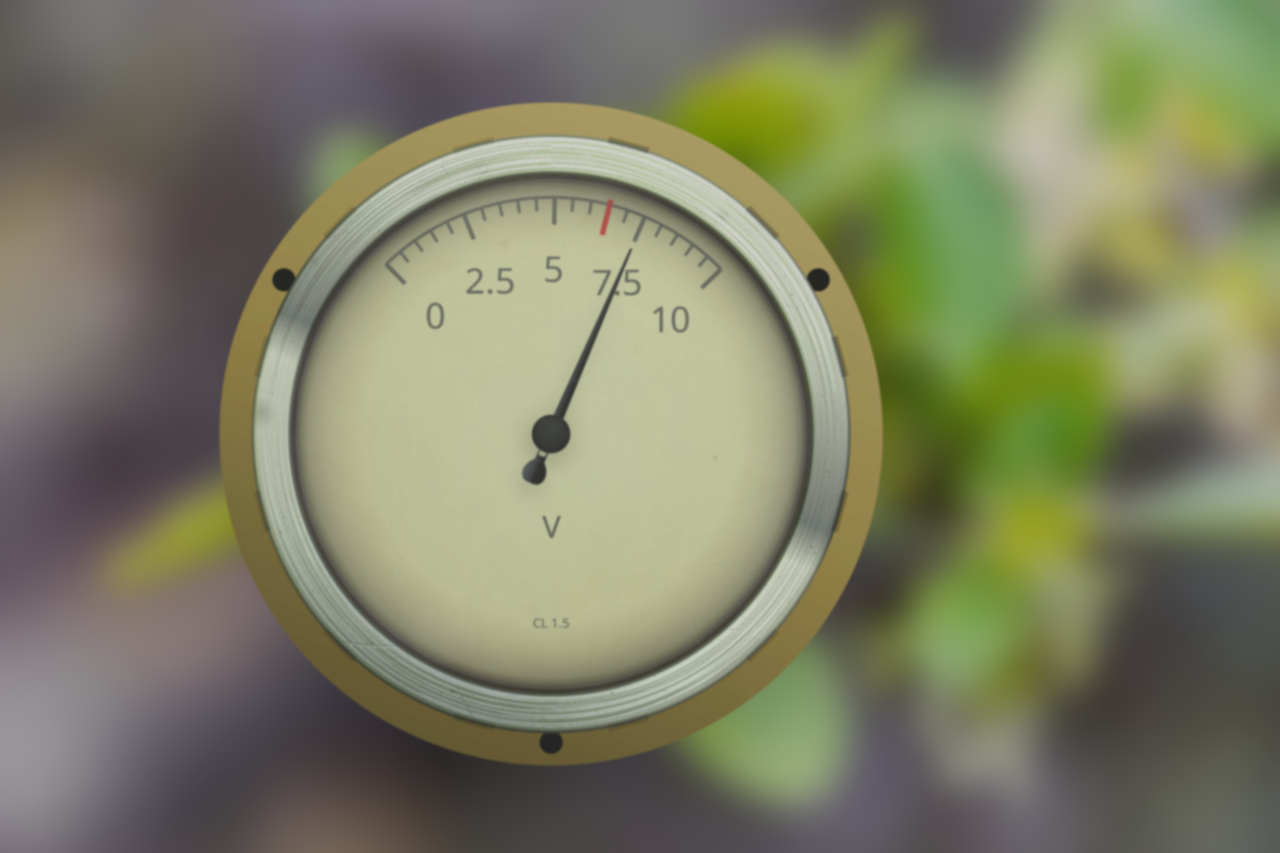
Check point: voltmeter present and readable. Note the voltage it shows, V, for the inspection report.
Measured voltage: 7.5 V
